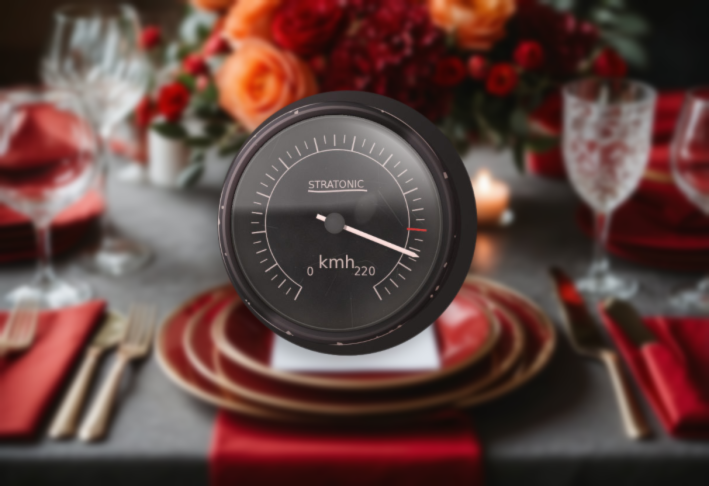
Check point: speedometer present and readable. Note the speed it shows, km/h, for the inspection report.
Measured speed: 192.5 km/h
